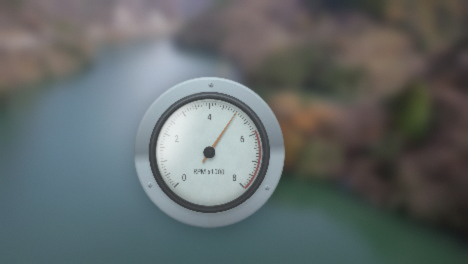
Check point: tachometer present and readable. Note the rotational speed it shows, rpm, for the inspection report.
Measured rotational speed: 5000 rpm
